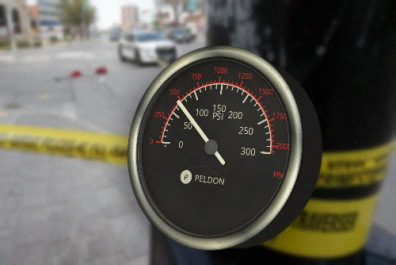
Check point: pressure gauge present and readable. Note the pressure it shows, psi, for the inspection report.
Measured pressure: 70 psi
